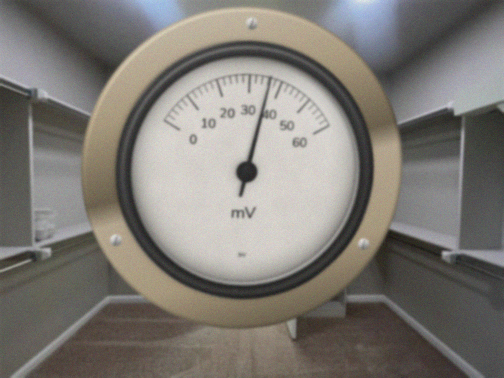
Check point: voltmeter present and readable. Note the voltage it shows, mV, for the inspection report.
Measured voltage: 36 mV
